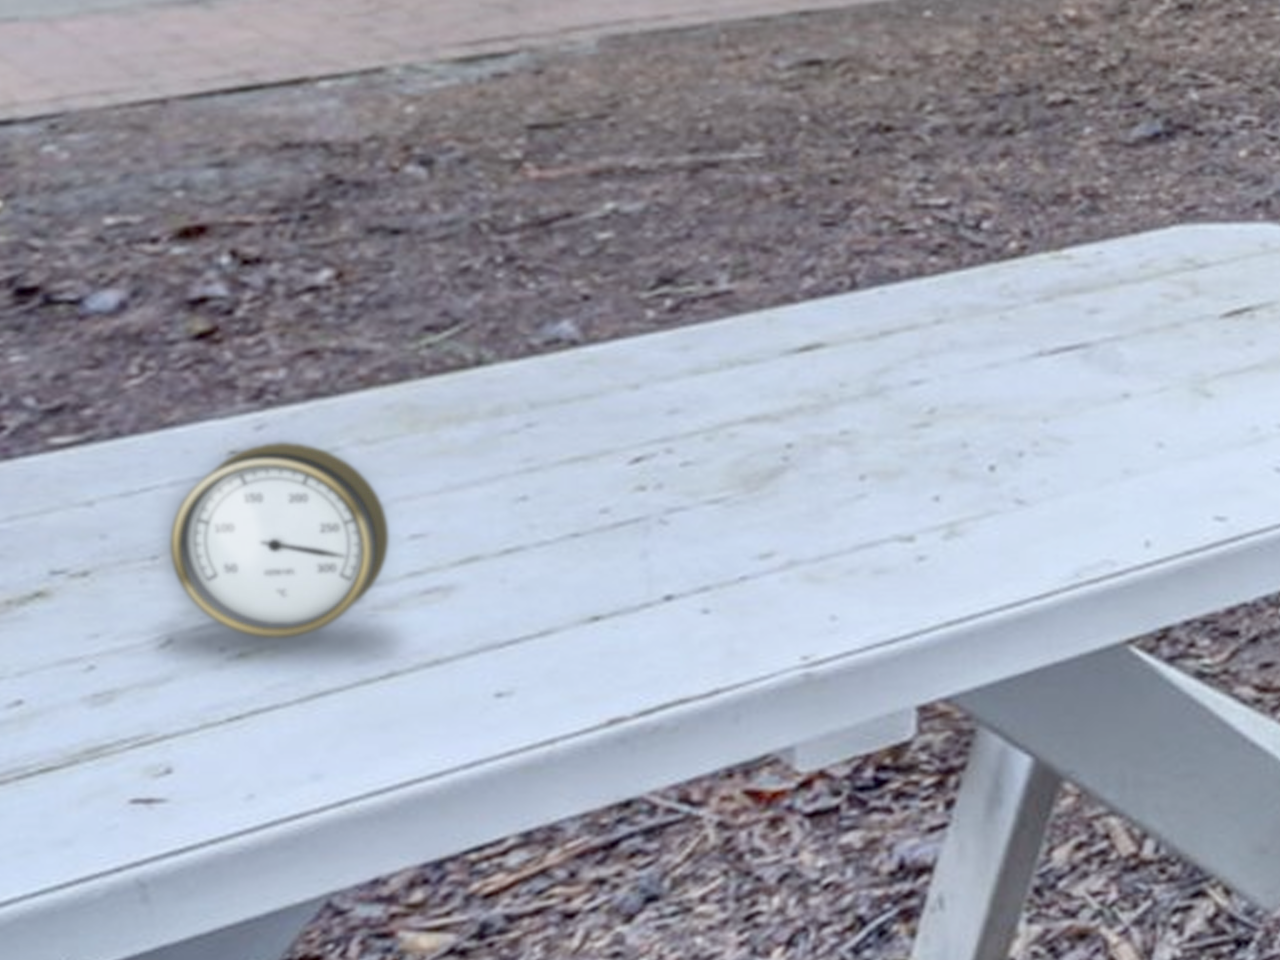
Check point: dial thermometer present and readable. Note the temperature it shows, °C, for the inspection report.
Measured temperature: 280 °C
